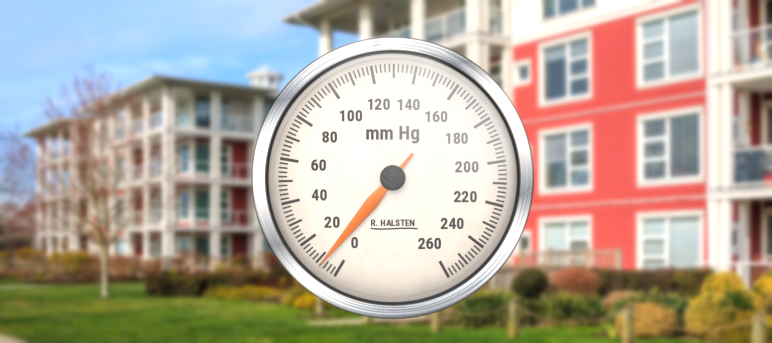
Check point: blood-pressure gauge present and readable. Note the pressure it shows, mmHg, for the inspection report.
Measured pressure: 8 mmHg
